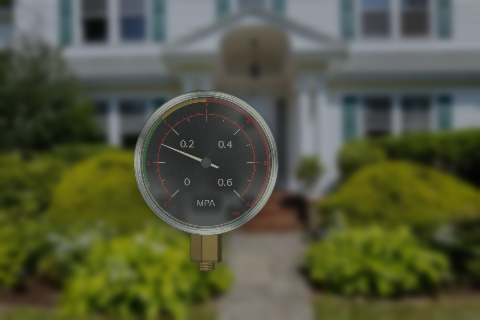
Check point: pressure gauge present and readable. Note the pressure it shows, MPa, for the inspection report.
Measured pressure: 0.15 MPa
